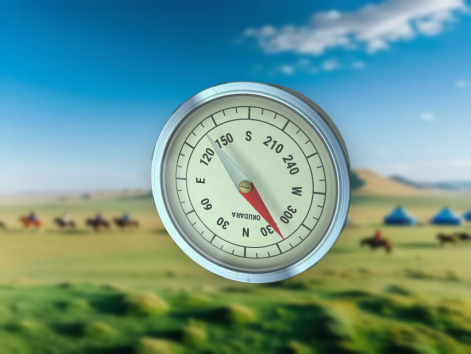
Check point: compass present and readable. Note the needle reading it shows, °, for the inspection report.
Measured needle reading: 320 °
